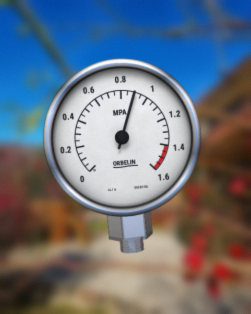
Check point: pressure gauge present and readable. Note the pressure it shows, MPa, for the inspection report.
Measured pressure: 0.9 MPa
